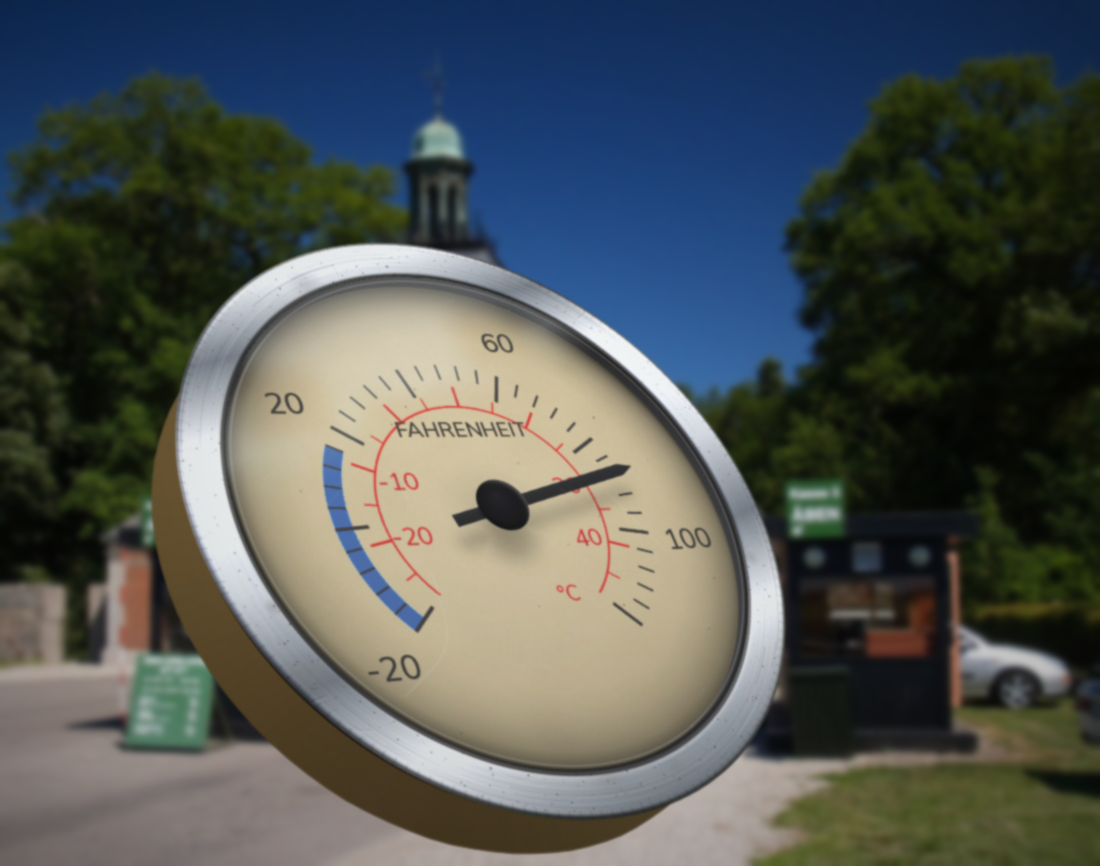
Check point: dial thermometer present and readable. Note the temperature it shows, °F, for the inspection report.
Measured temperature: 88 °F
